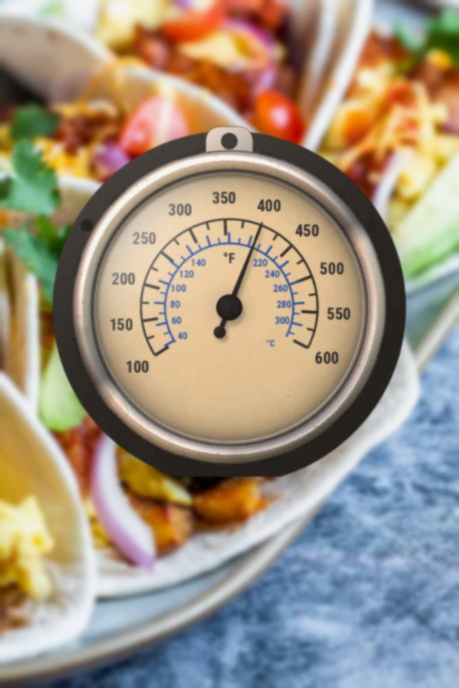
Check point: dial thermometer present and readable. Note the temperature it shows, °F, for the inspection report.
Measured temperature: 400 °F
